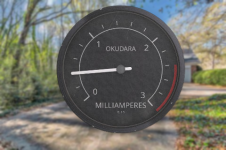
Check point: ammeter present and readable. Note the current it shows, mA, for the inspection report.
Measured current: 0.4 mA
